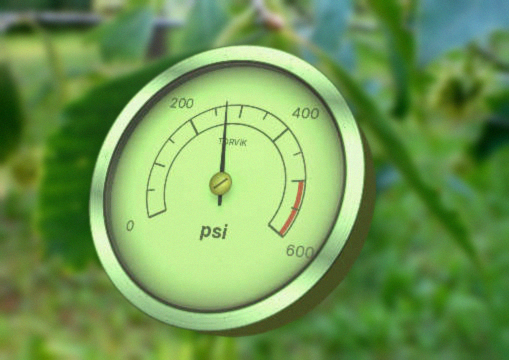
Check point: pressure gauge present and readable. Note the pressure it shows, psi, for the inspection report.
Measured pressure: 275 psi
